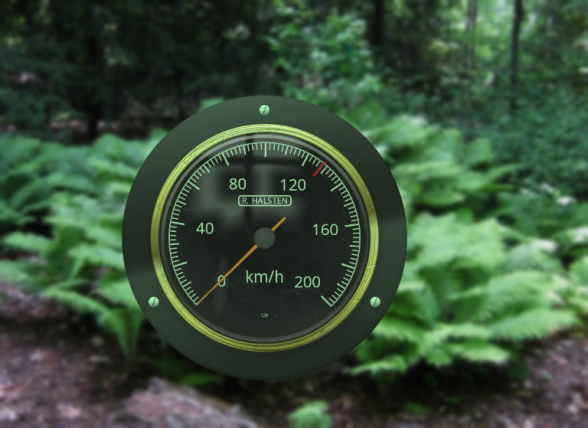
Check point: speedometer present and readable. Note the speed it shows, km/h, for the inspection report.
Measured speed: 0 km/h
